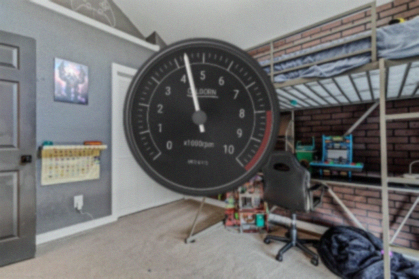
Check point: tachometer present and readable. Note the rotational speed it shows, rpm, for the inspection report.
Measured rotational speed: 4400 rpm
